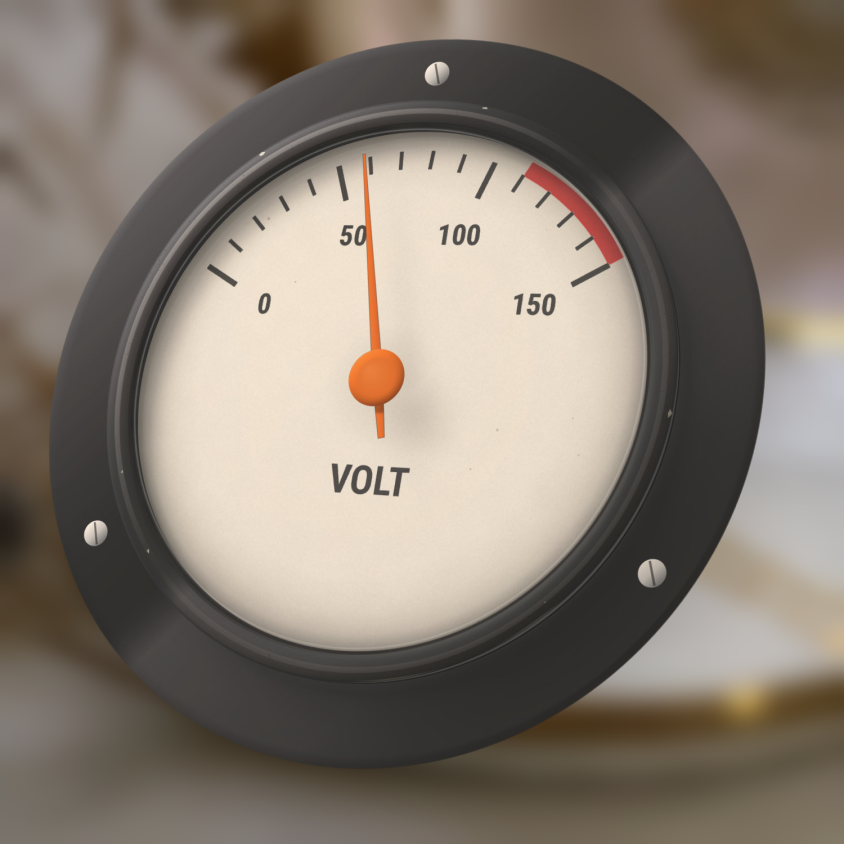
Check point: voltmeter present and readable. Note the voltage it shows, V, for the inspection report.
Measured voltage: 60 V
